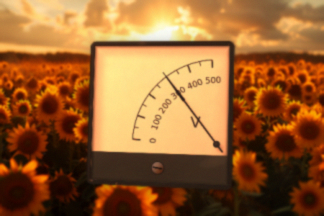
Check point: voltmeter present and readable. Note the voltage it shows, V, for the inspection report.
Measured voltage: 300 V
